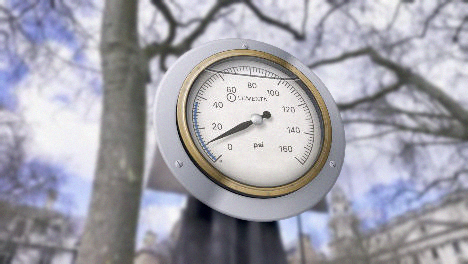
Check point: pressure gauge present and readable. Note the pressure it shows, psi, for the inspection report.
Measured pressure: 10 psi
